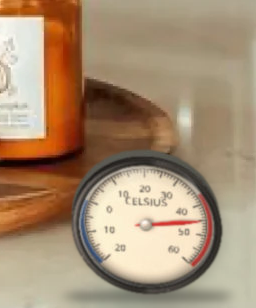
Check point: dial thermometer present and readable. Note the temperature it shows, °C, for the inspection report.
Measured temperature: 45 °C
